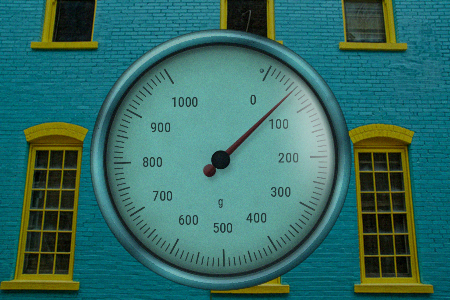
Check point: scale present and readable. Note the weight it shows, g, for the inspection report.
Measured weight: 60 g
